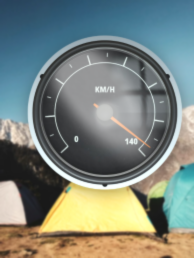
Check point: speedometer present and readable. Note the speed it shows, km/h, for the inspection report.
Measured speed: 135 km/h
